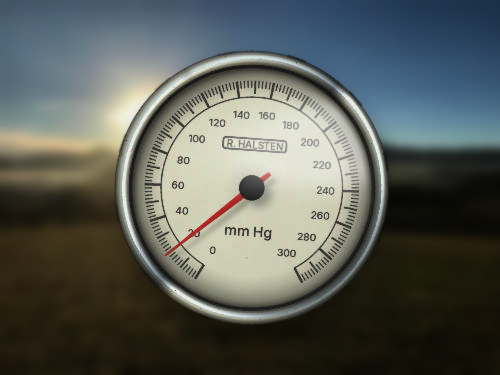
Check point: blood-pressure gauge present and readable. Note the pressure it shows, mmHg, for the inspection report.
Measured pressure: 20 mmHg
